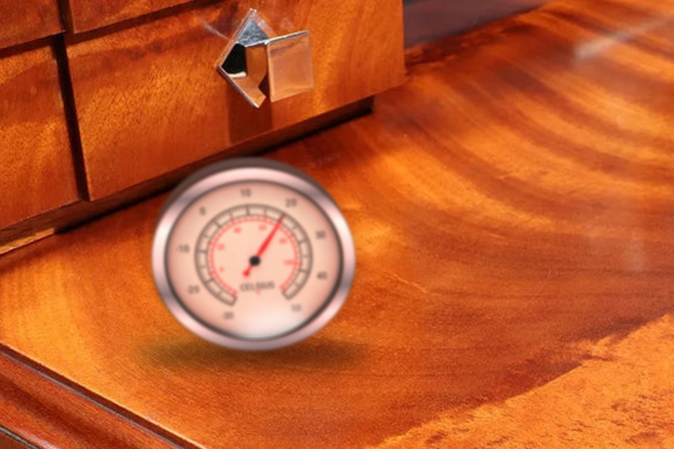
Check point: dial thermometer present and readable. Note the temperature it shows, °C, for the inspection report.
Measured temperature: 20 °C
